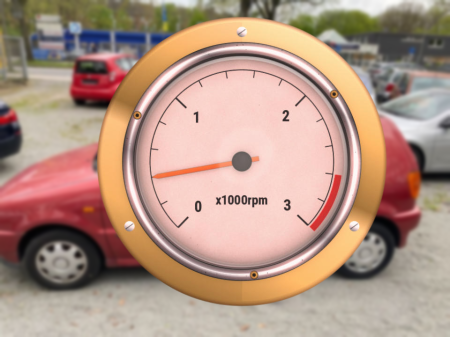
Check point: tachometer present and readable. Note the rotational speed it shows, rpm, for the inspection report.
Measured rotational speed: 400 rpm
